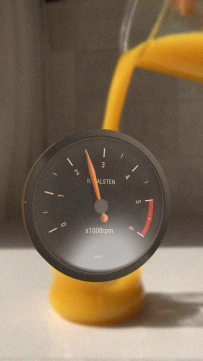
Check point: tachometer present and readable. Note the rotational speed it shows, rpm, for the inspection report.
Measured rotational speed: 2500 rpm
